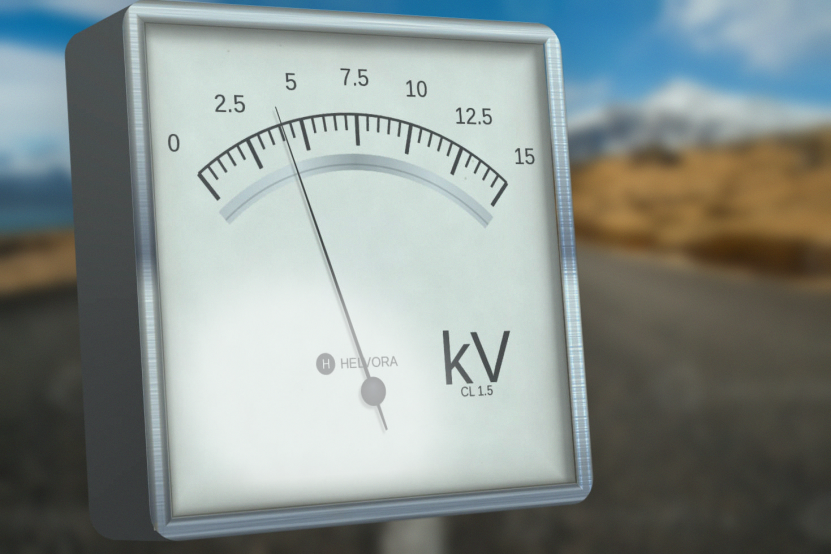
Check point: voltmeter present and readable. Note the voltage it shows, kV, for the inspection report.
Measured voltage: 4 kV
